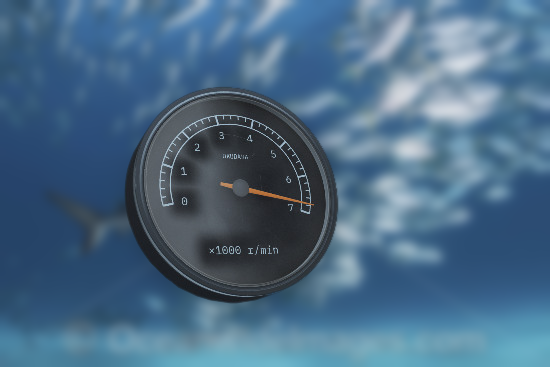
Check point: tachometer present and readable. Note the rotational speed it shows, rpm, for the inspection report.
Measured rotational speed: 6800 rpm
